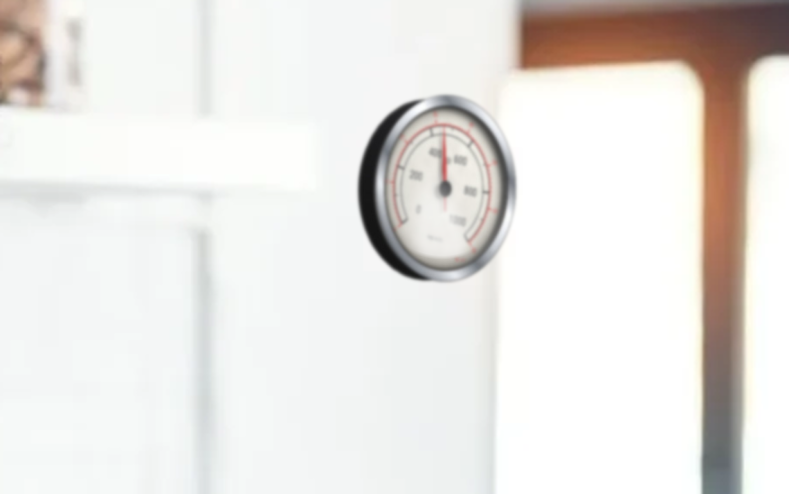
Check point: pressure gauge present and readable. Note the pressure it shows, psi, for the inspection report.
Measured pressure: 450 psi
